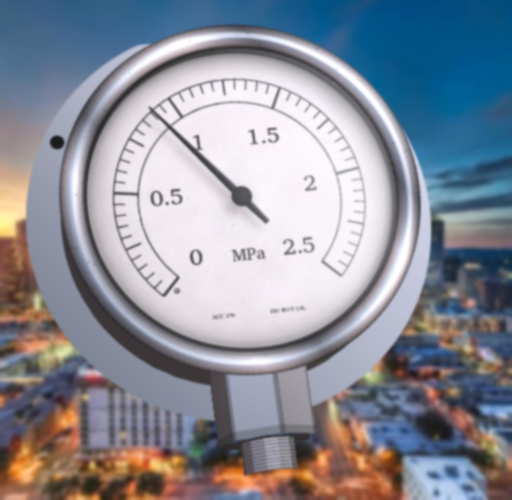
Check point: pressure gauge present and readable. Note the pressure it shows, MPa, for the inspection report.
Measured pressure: 0.9 MPa
